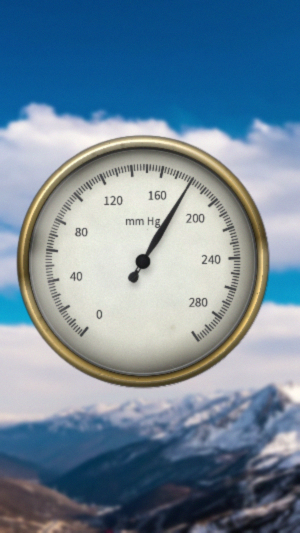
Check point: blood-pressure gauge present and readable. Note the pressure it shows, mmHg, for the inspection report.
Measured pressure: 180 mmHg
